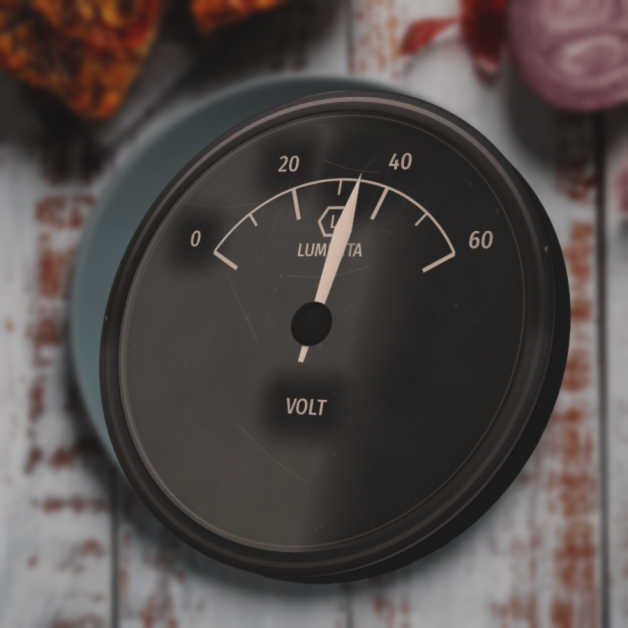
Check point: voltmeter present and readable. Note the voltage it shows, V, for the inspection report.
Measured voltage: 35 V
